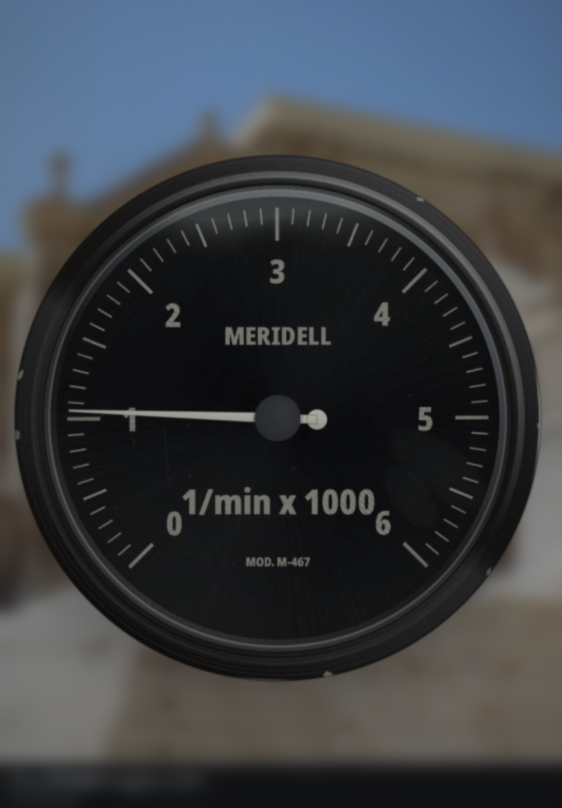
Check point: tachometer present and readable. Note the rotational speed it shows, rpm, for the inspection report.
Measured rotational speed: 1050 rpm
